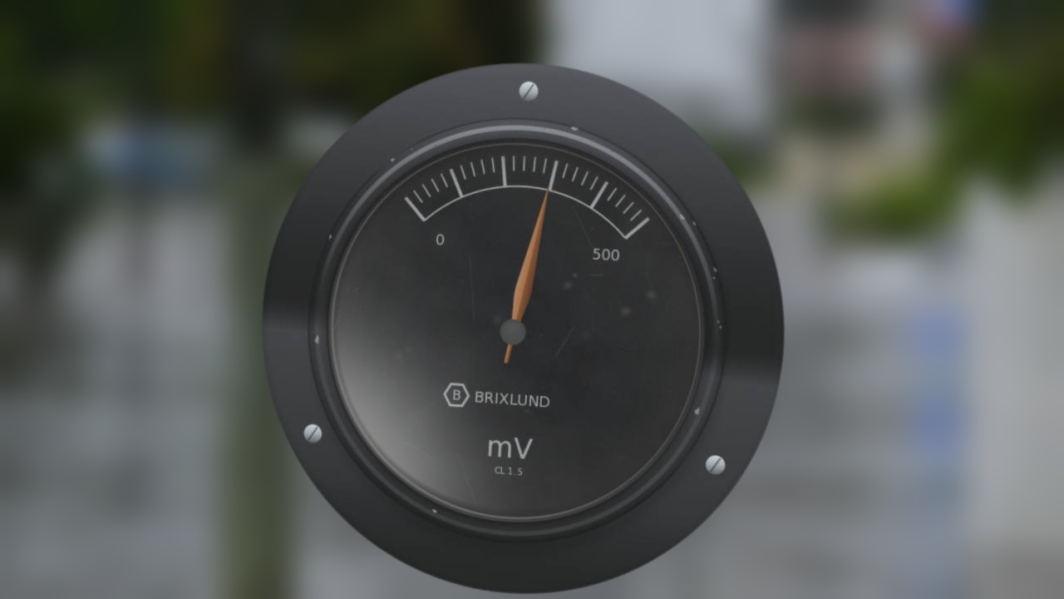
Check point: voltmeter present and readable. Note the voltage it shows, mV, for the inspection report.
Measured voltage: 300 mV
